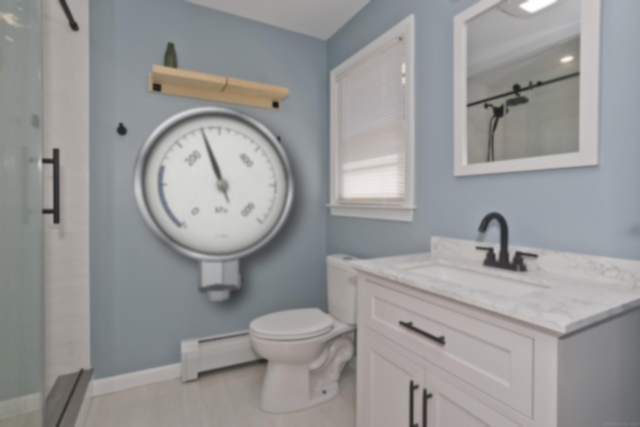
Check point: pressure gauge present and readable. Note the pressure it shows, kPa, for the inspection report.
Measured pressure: 260 kPa
